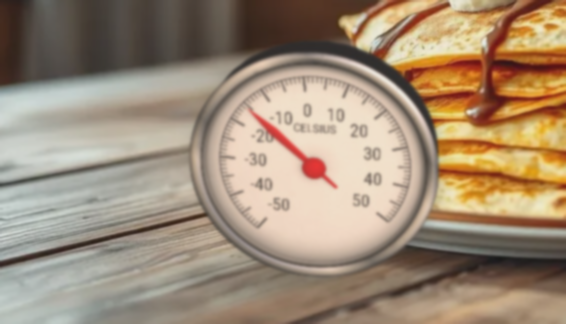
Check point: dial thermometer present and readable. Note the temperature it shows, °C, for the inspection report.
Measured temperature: -15 °C
